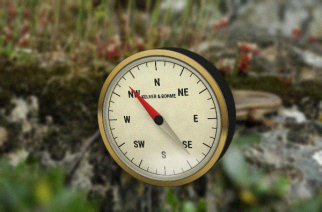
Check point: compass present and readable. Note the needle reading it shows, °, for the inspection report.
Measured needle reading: 320 °
